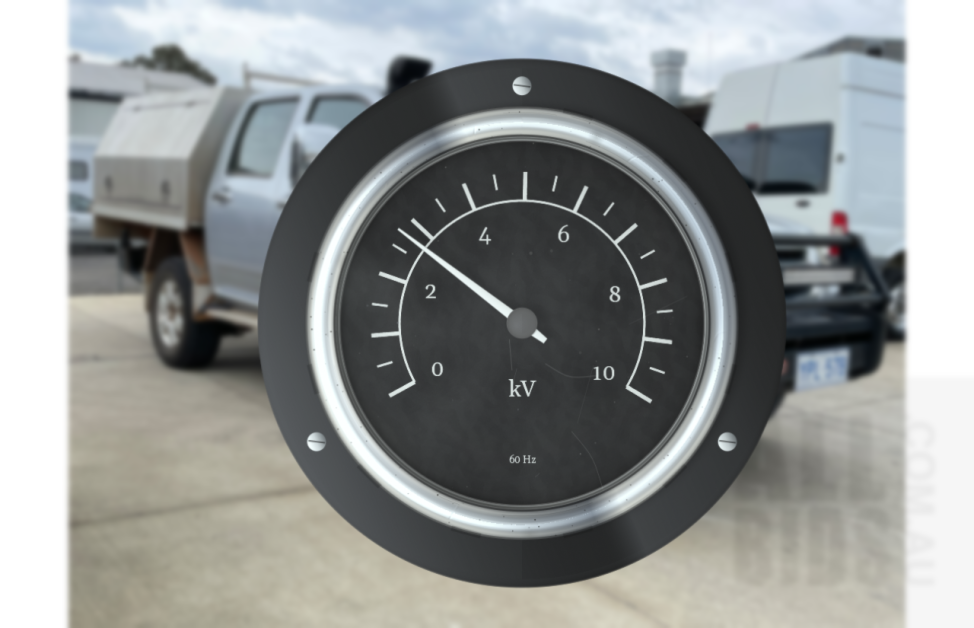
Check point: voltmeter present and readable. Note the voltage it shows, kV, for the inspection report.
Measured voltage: 2.75 kV
